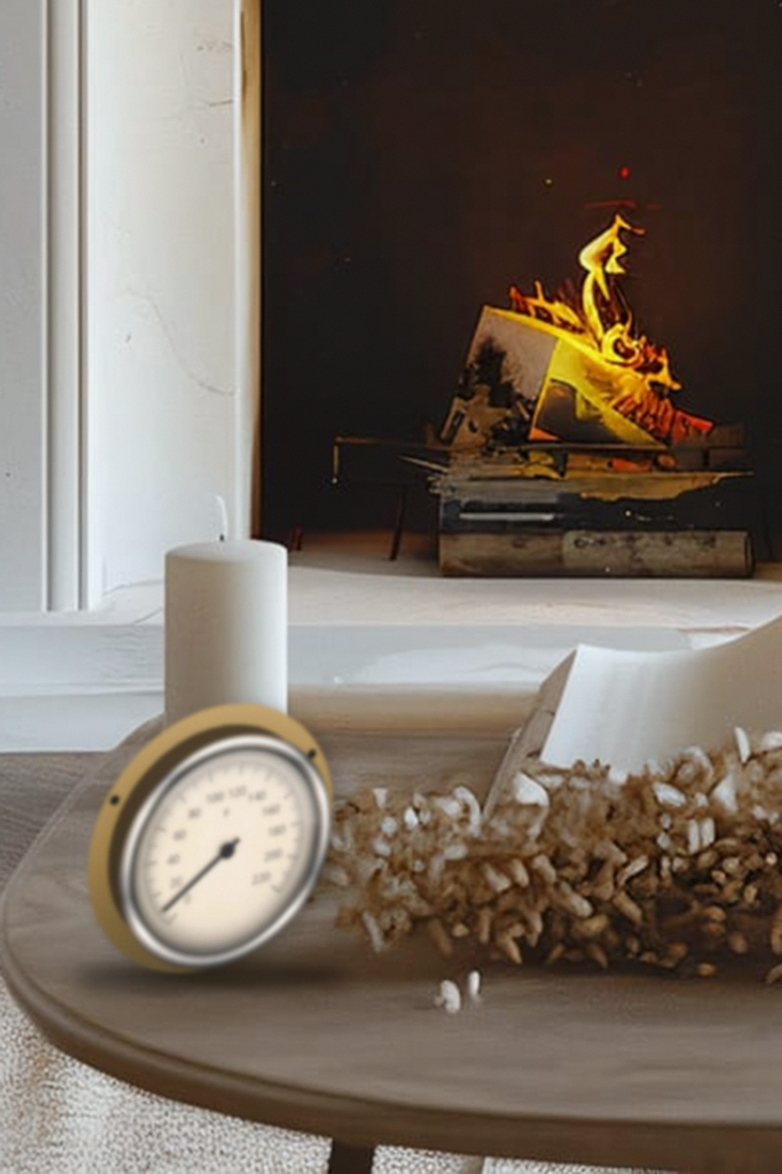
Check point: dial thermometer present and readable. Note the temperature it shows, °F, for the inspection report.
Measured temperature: 10 °F
